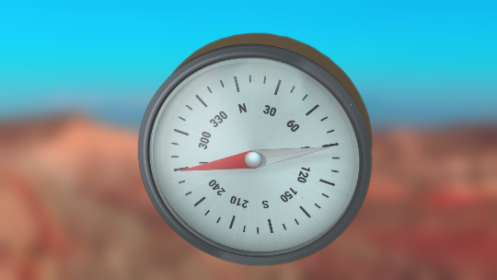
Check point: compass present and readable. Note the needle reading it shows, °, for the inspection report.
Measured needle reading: 270 °
